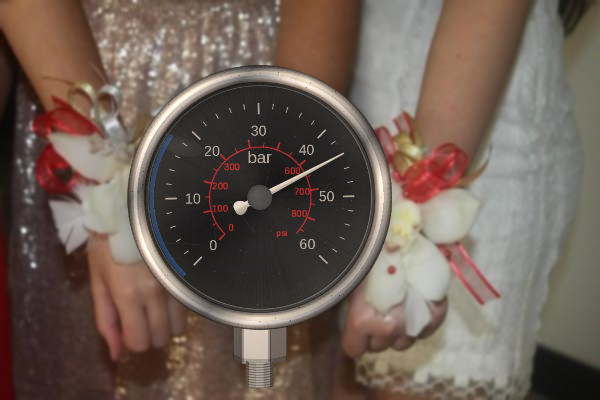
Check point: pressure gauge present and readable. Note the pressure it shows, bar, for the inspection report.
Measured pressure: 44 bar
